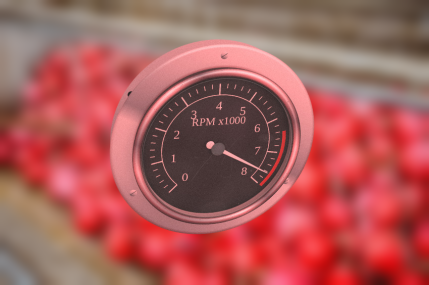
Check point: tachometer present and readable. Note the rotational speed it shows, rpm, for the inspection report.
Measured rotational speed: 7600 rpm
